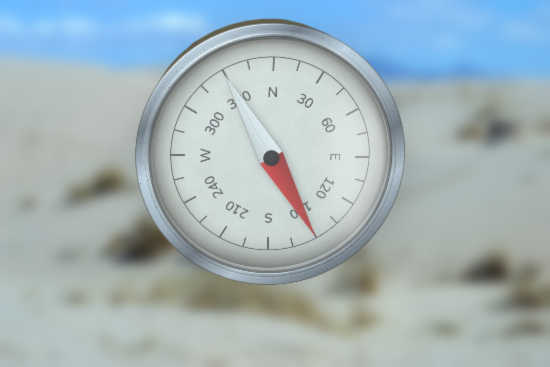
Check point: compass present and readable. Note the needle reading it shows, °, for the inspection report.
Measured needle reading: 150 °
